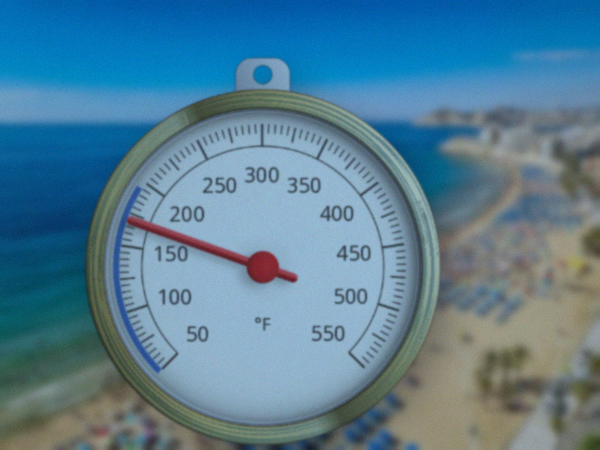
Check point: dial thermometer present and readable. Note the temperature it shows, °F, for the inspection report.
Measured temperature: 170 °F
